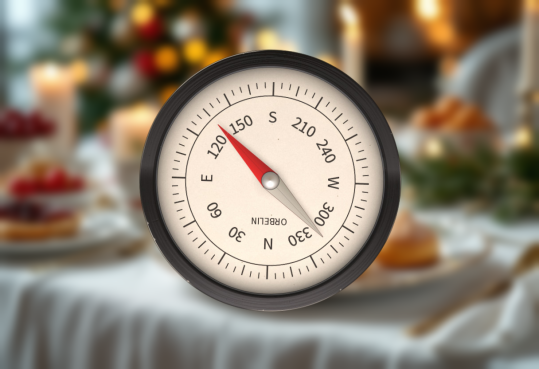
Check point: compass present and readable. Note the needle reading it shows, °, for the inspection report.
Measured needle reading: 135 °
